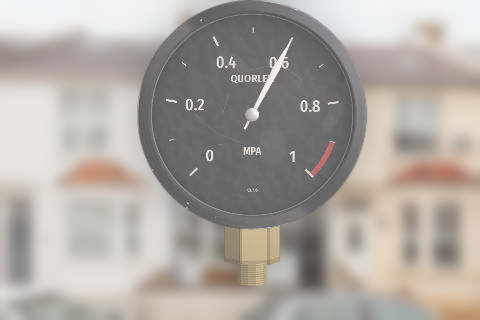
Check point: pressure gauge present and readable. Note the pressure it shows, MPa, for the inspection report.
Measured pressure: 0.6 MPa
